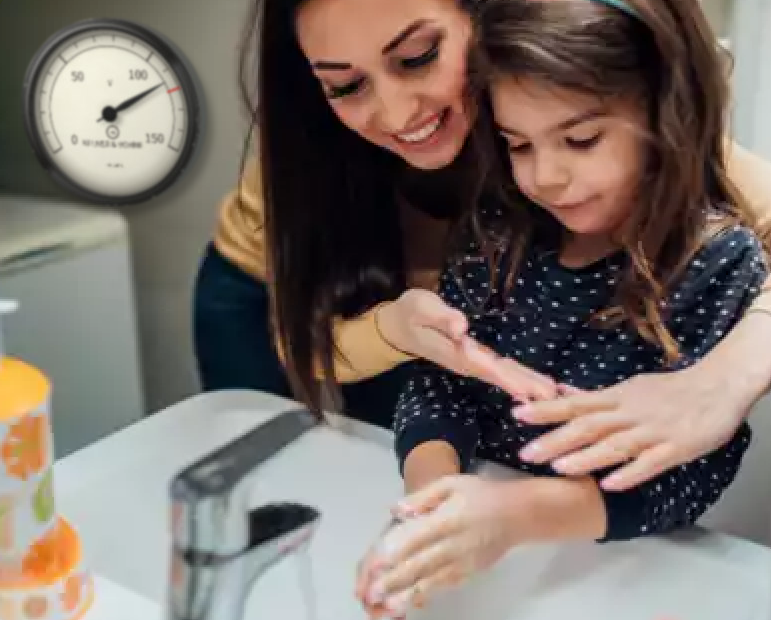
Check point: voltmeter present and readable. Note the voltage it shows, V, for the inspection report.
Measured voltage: 115 V
